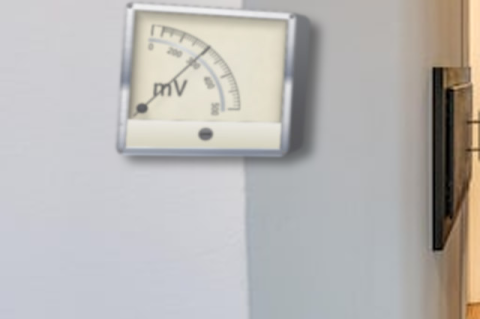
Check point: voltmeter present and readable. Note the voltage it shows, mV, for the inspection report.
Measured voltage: 300 mV
